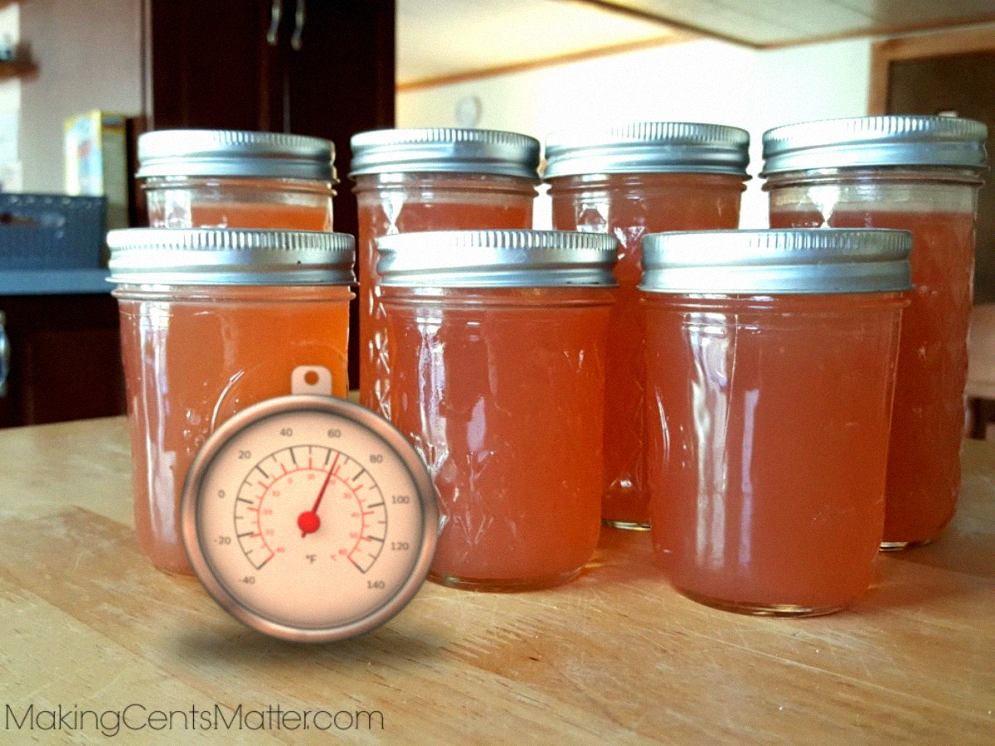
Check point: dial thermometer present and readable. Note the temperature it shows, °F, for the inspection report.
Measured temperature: 65 °F
